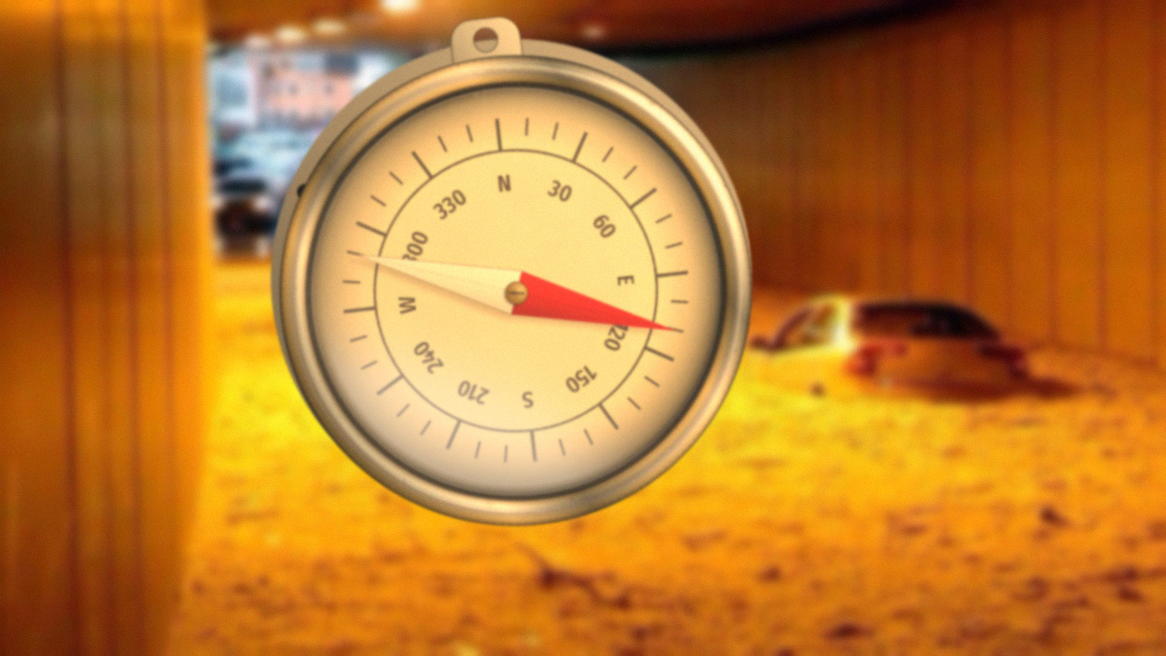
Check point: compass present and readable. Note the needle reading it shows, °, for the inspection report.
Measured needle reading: 110 °
